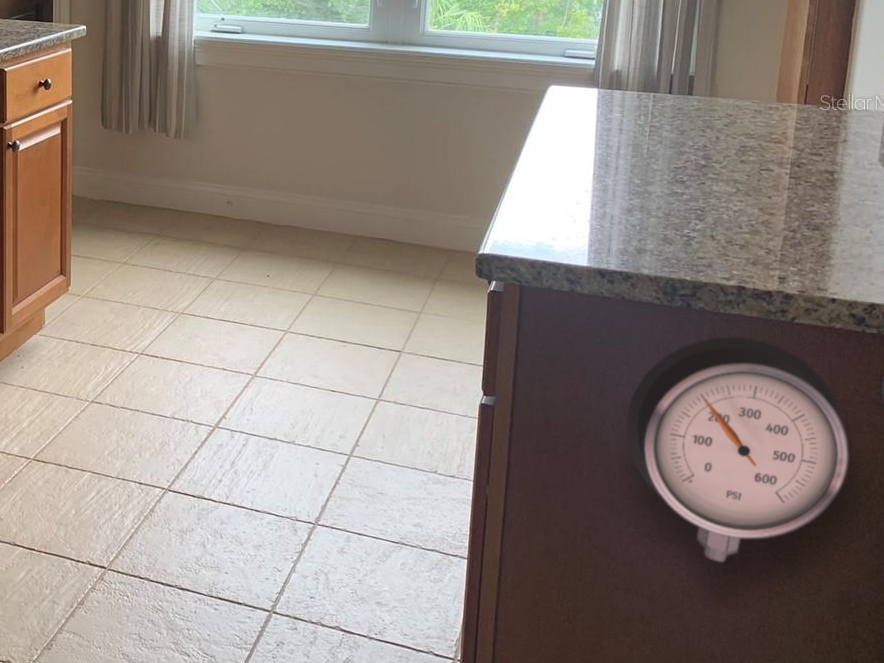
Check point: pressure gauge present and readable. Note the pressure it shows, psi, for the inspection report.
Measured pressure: 200 psi
